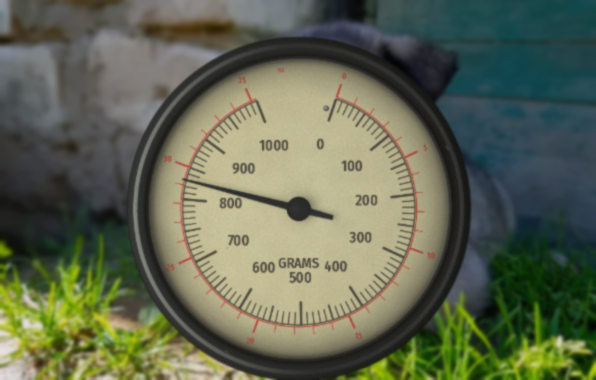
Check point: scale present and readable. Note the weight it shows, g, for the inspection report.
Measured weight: 830 g
